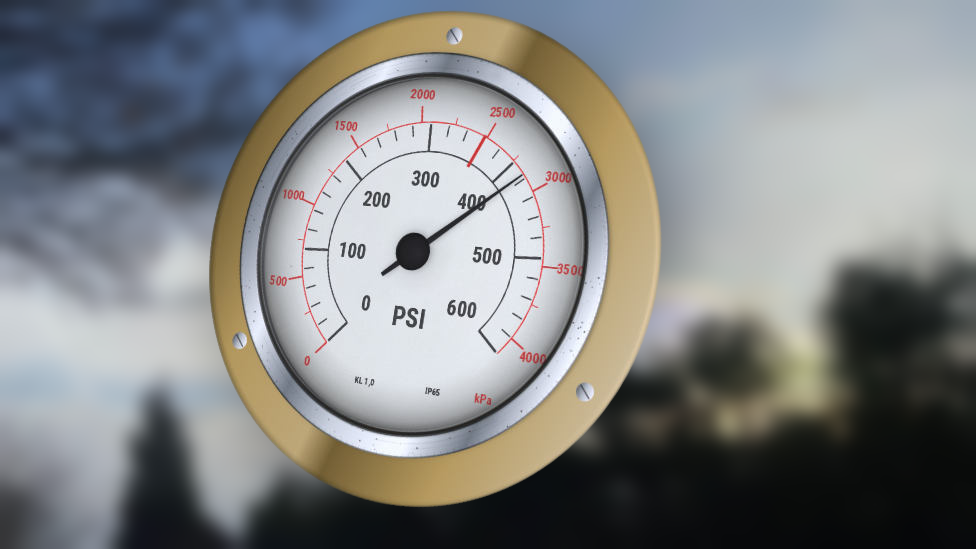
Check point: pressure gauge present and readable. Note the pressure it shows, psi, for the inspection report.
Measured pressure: 420 psi
